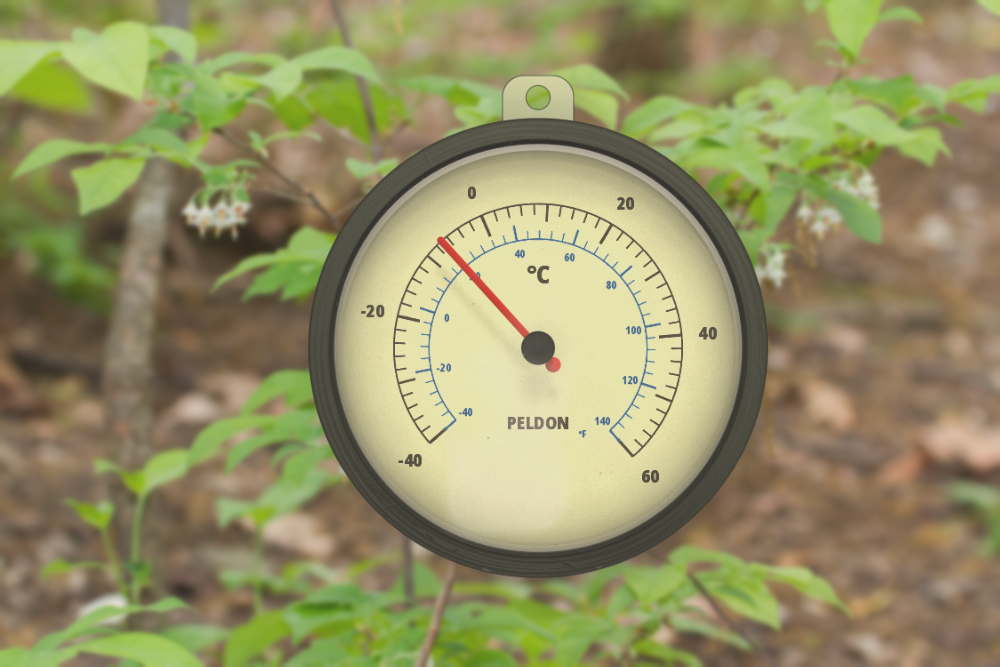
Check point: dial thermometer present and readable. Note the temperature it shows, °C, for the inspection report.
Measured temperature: -7 °C
